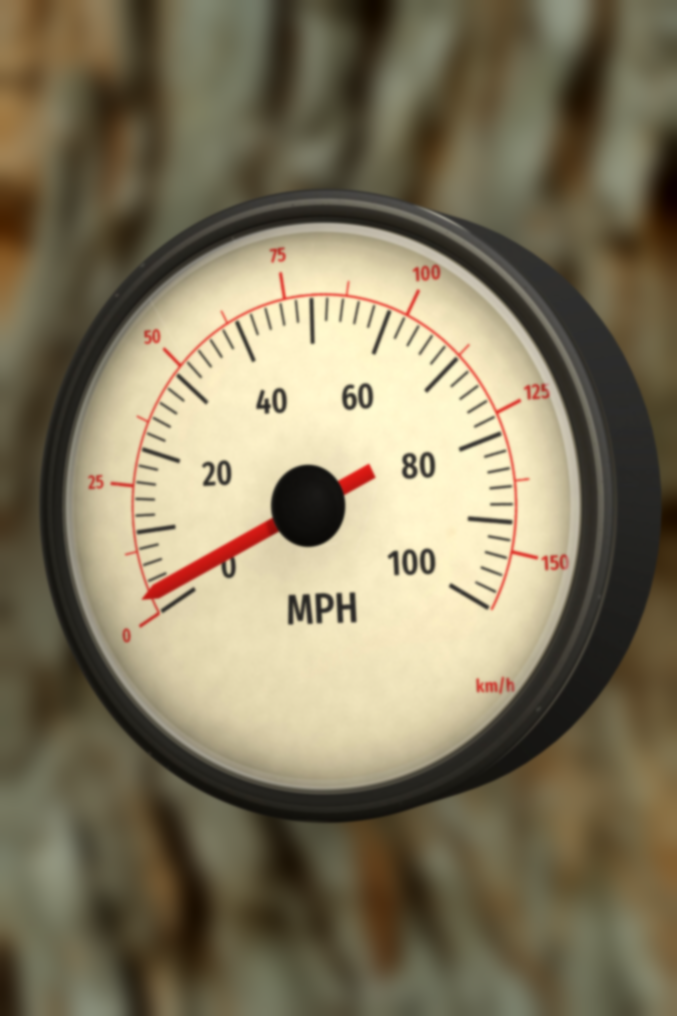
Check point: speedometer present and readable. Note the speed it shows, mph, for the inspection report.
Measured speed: 2 mph
